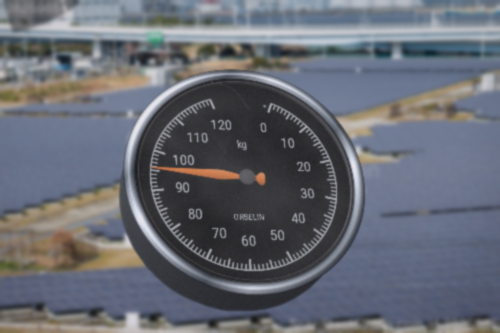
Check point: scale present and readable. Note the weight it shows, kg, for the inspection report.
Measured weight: 95 kg
